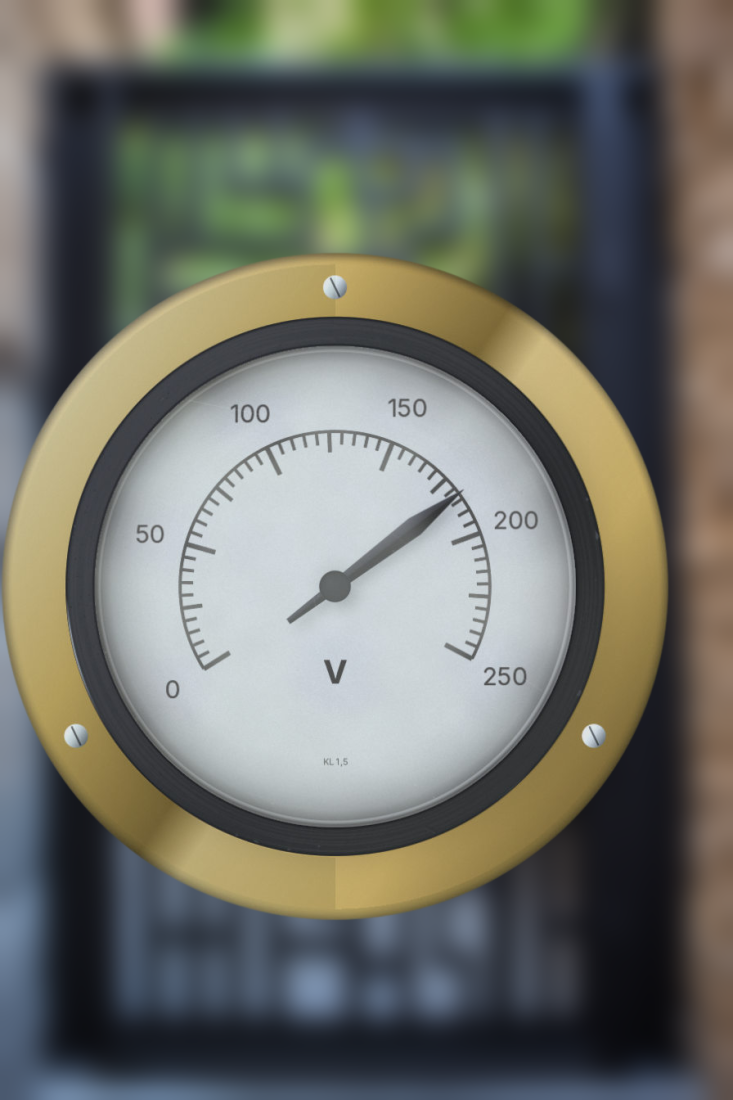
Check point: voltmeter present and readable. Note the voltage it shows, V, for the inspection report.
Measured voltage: 182.5 V
